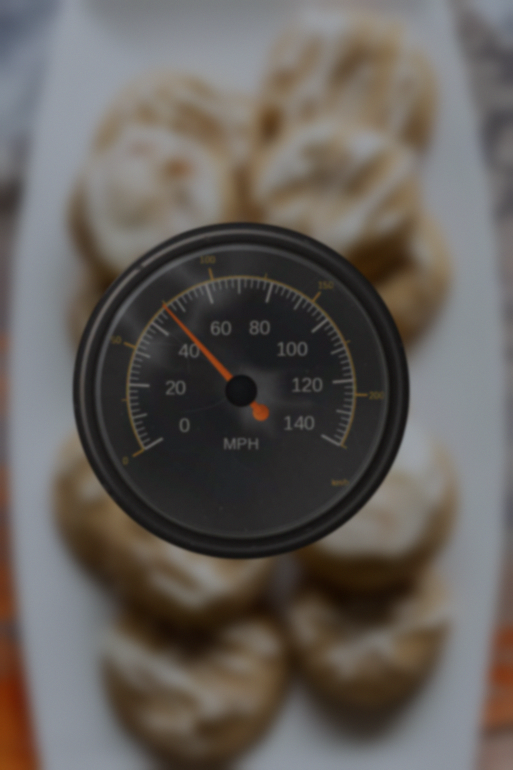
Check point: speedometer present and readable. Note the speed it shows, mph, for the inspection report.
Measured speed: 46 mph
